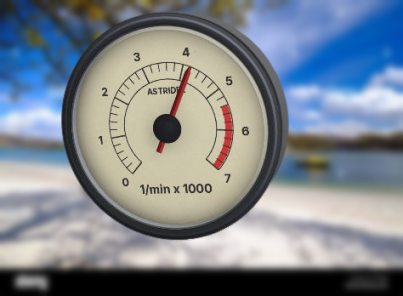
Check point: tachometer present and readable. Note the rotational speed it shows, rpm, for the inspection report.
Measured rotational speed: 4200 rpm
